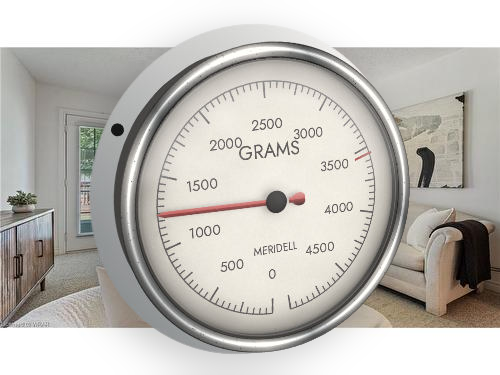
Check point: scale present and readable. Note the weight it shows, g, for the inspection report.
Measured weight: 1250 g
